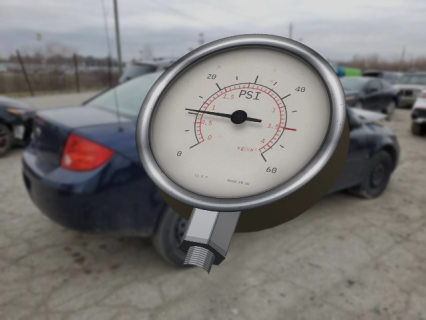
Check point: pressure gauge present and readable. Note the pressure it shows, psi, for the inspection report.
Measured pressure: 10 psi
